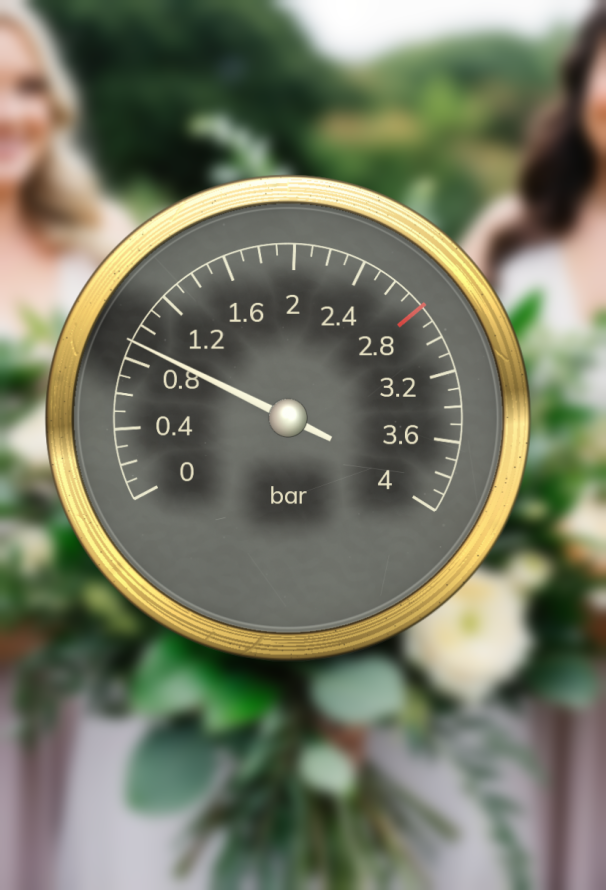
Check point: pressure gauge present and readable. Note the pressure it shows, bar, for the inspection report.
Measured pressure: 0.9 bar
